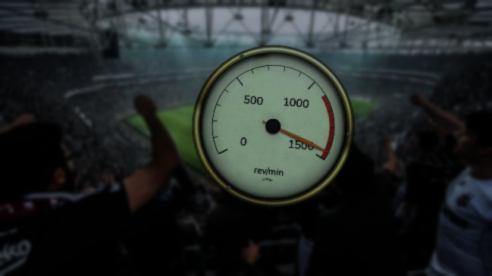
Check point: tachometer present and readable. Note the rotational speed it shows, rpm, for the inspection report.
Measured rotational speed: 1450 rpm
